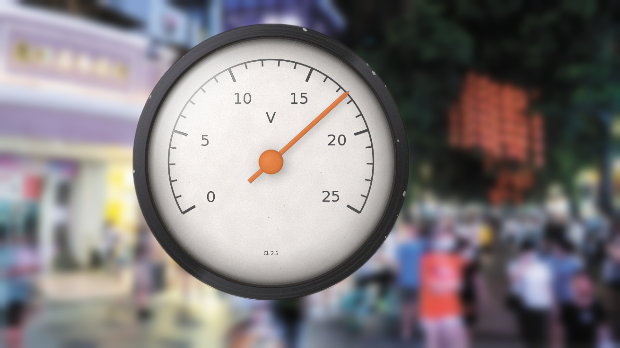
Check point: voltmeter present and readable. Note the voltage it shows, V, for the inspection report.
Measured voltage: 17.5 V
